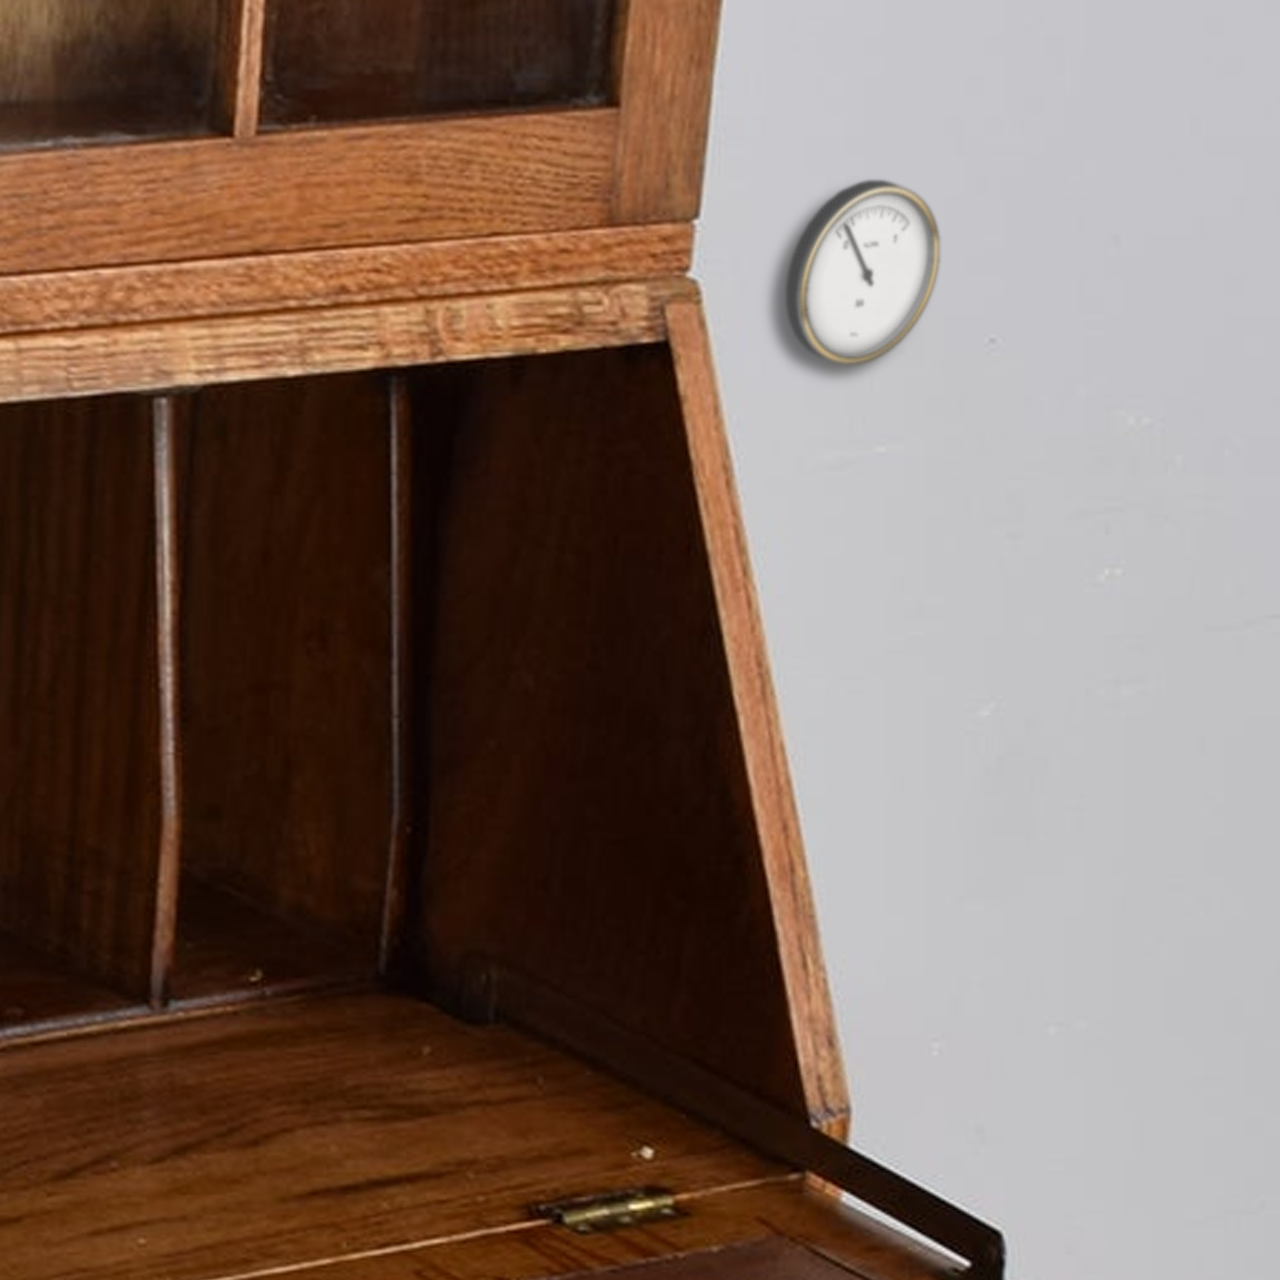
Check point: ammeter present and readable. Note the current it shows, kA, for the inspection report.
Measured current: 0.1 kA
